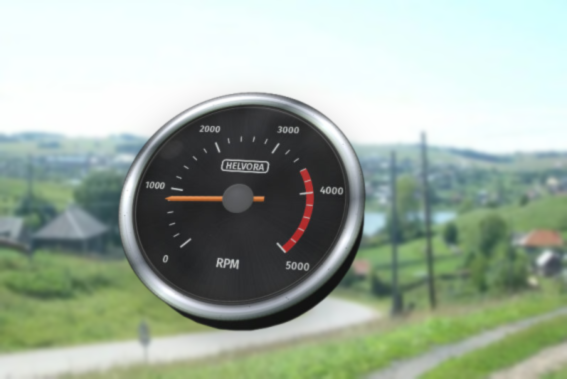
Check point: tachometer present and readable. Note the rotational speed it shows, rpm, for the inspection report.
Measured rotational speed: 800 rpm
